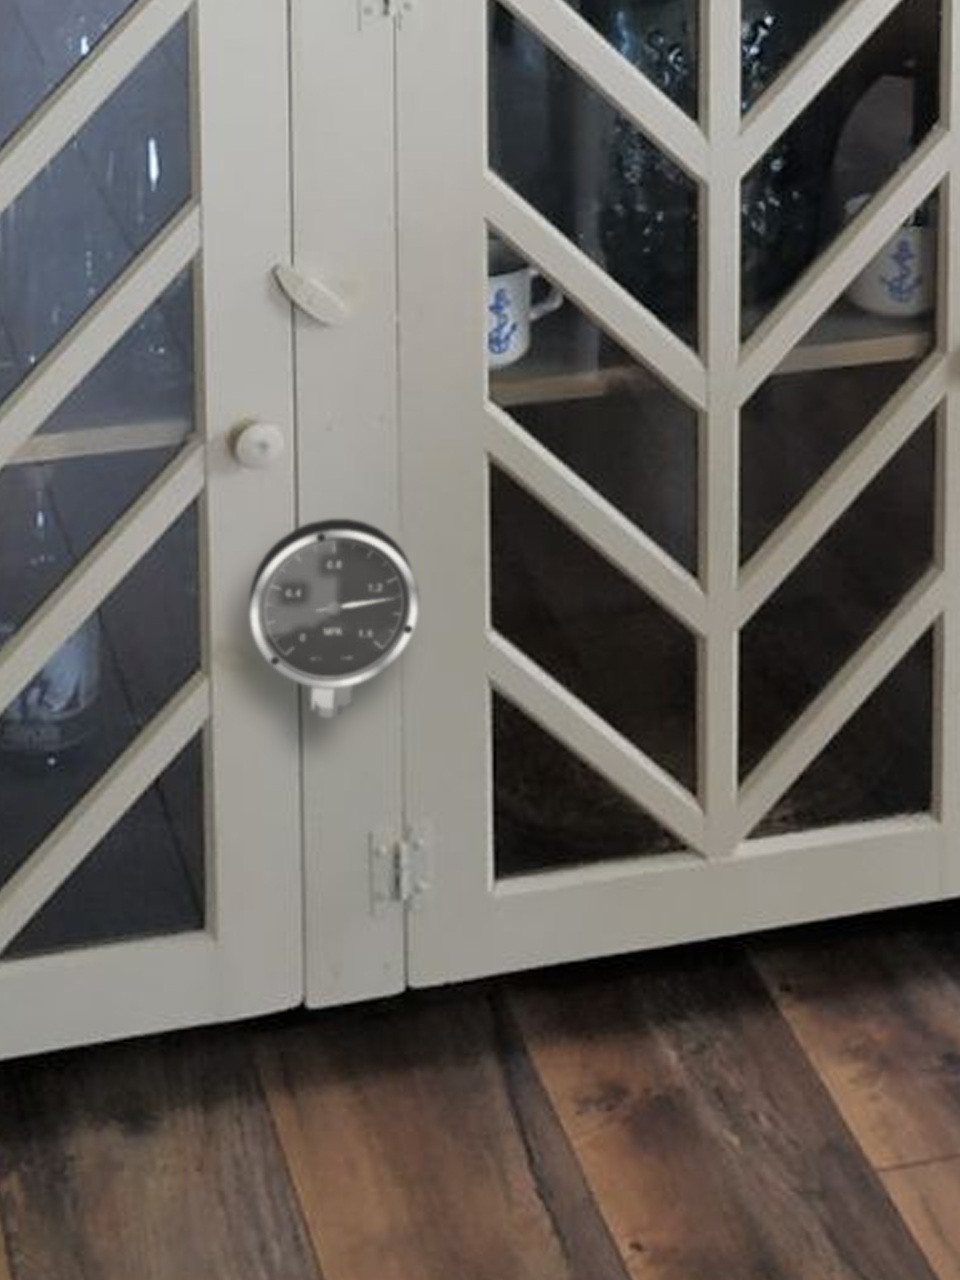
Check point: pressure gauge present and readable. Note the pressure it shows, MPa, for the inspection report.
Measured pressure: 1.3 MPa
